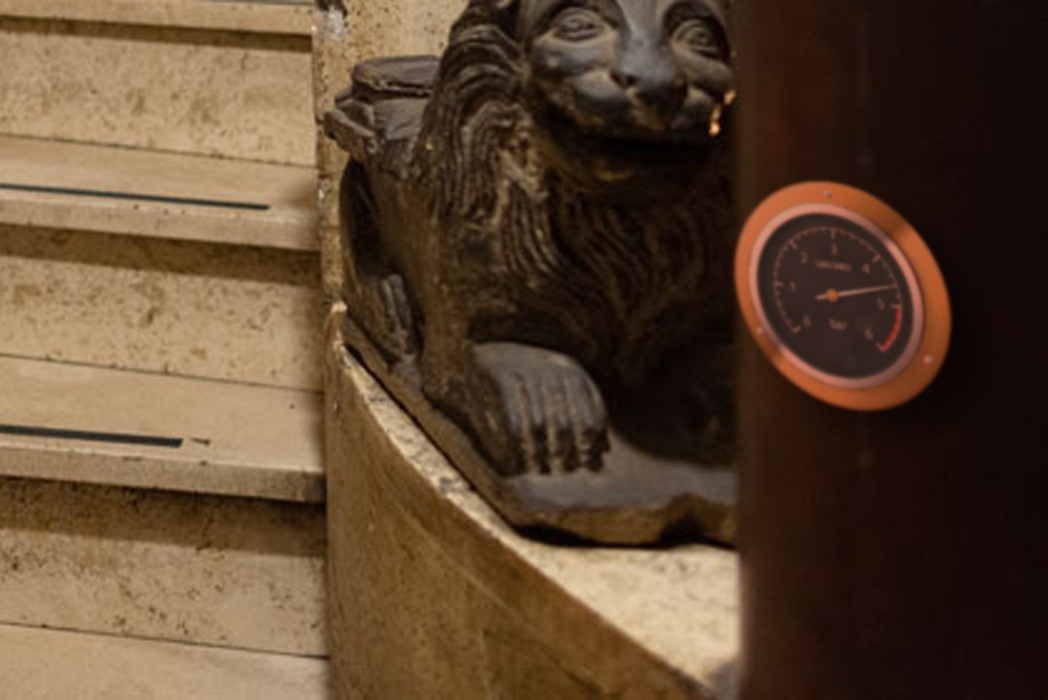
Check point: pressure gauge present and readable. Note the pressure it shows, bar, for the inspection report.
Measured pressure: 4.6 bar
